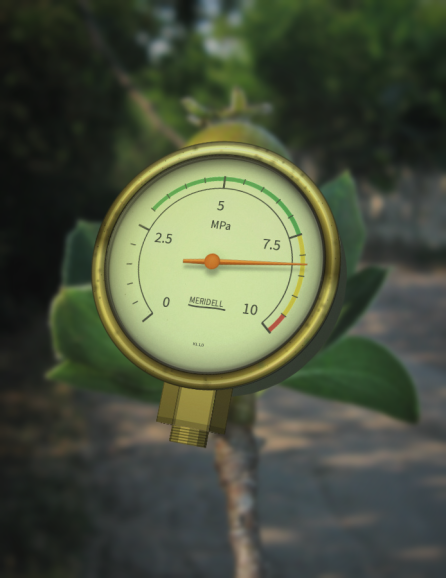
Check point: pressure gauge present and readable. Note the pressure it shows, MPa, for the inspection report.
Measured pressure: 8.25 MPa
